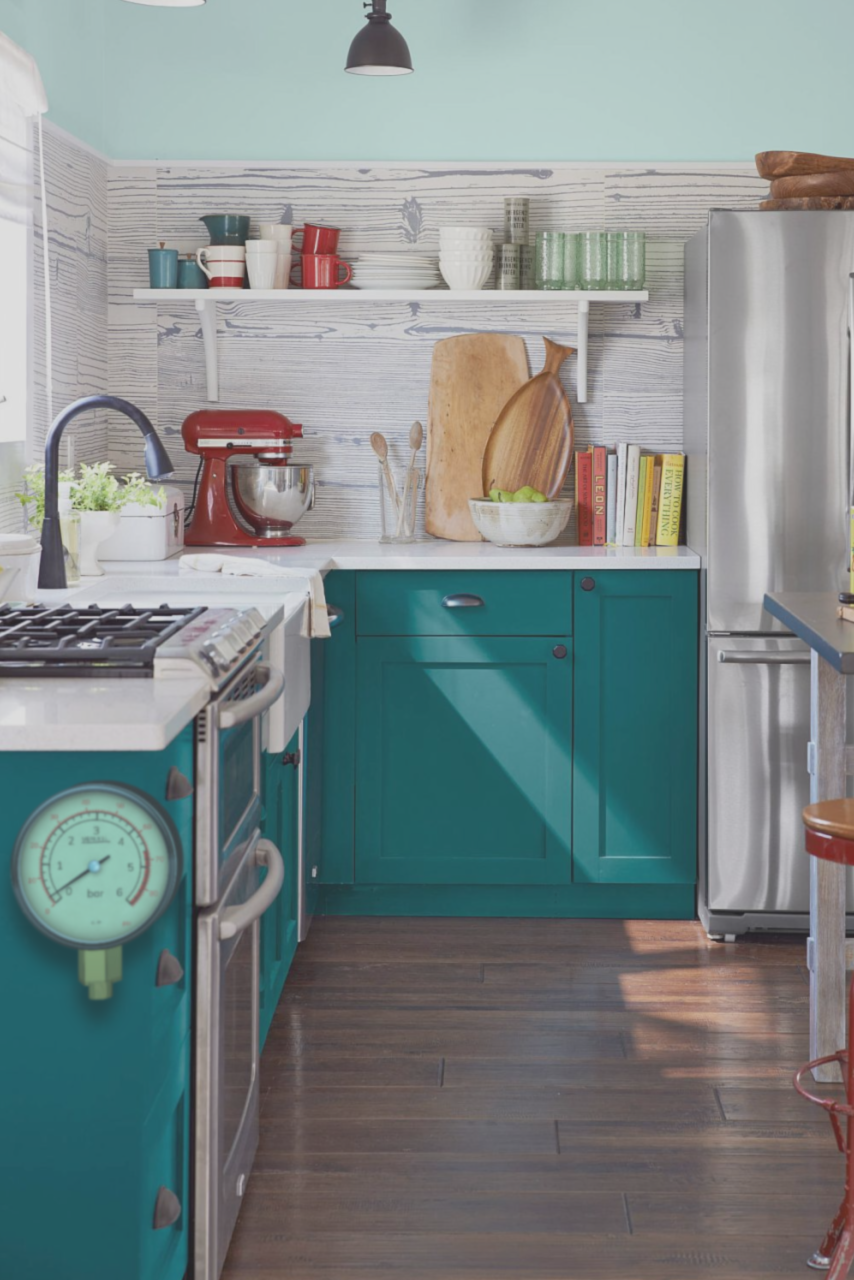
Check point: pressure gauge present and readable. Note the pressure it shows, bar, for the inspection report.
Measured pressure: 0.2 bar
